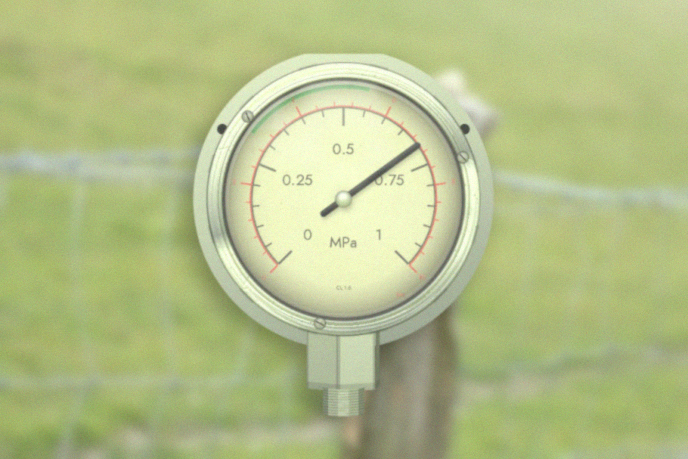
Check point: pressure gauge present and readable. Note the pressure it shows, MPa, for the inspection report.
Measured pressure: 0.7 MPa
